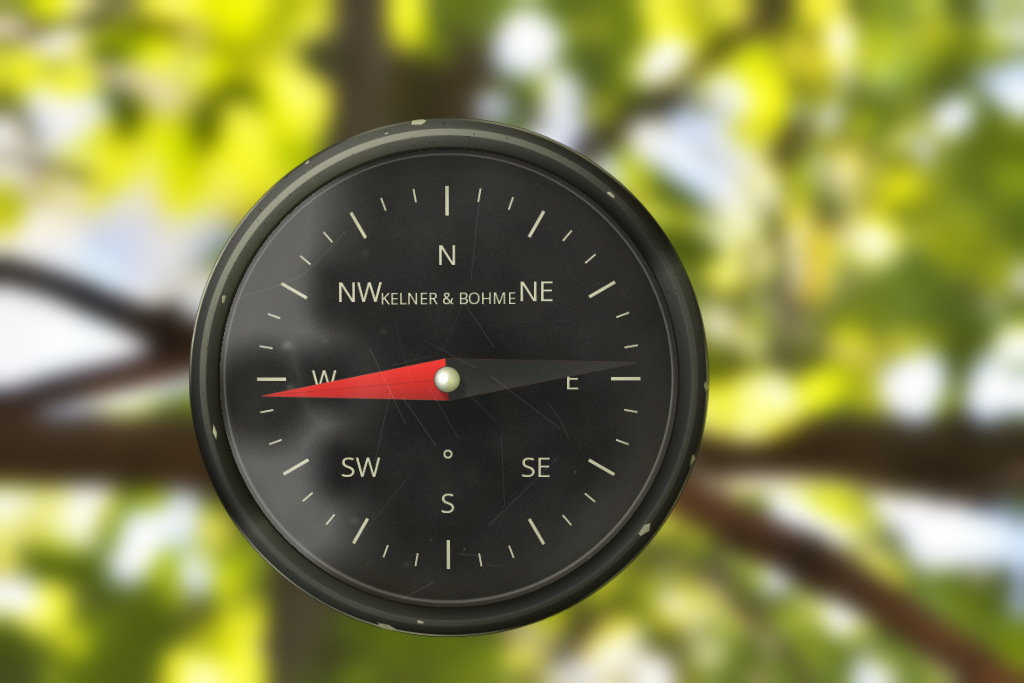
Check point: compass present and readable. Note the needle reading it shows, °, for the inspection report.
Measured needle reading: 265 °
